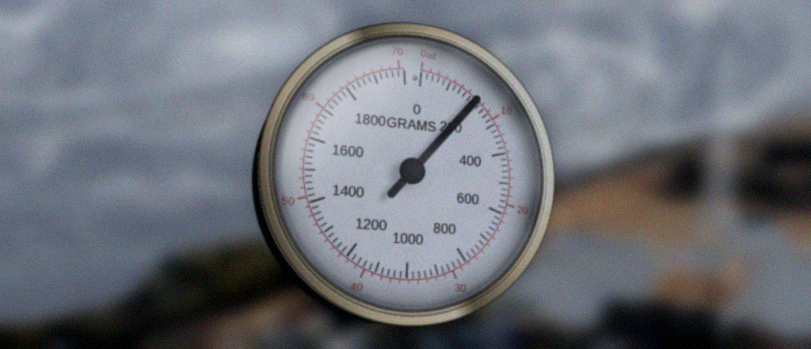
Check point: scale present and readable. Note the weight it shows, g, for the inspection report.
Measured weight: 200 g
